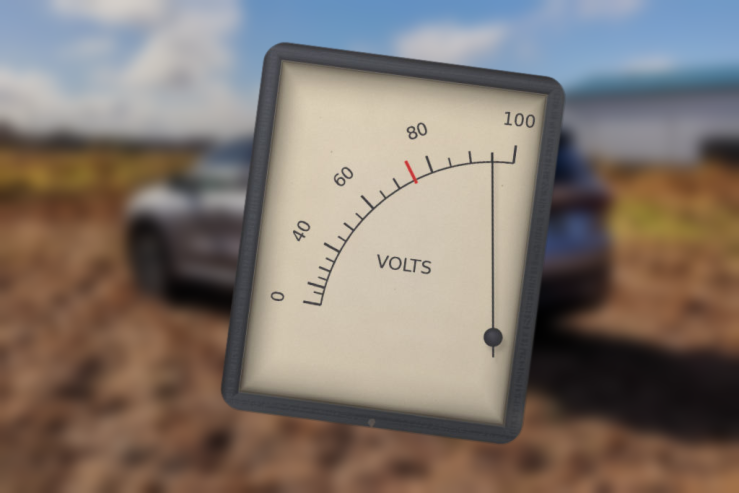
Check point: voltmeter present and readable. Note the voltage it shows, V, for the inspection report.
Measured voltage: 95 V
